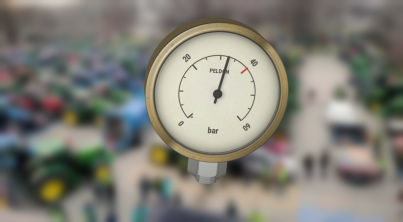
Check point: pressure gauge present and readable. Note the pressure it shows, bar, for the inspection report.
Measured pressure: 32.5 bar
